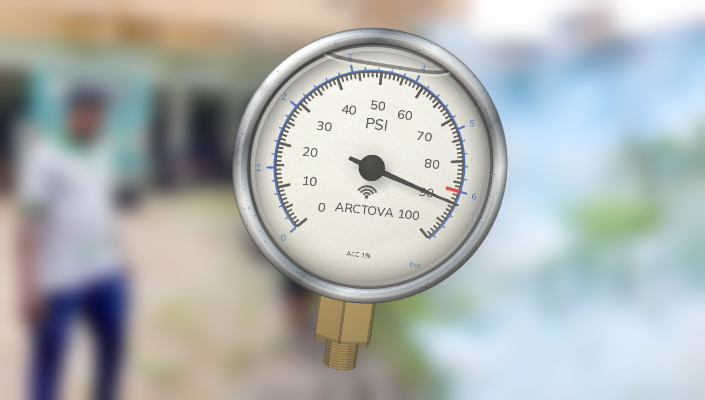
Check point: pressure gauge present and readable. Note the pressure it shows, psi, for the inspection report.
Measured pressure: 90 psi
